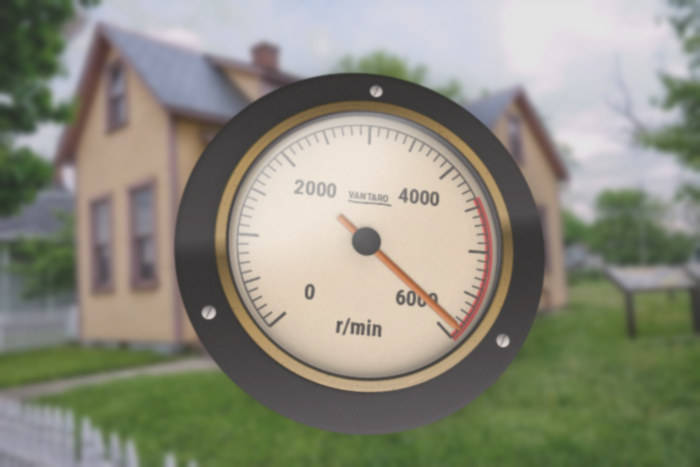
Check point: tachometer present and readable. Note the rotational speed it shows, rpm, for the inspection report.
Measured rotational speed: 5900 rpm
